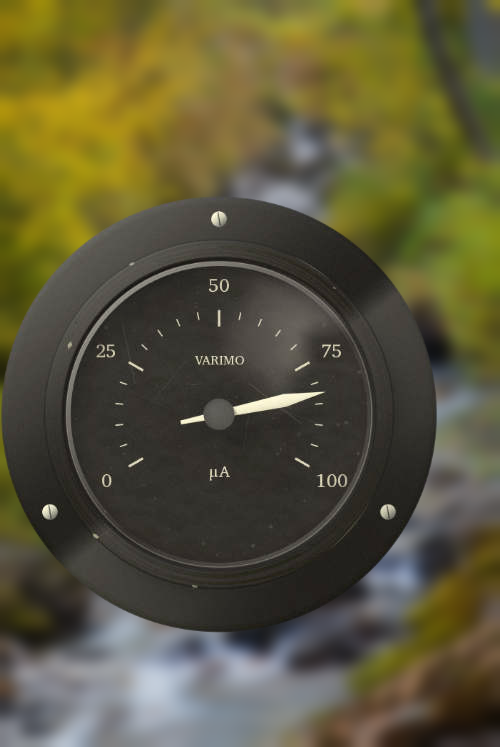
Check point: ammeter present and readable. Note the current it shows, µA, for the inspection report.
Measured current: 82.5 µA
